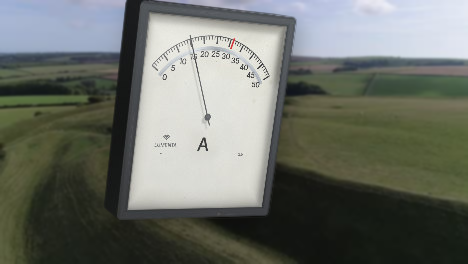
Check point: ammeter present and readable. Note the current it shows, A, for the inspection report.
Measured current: 15 A
